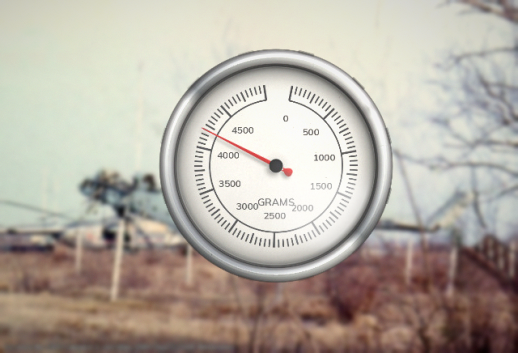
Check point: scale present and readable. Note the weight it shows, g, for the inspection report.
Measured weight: 4200 g
